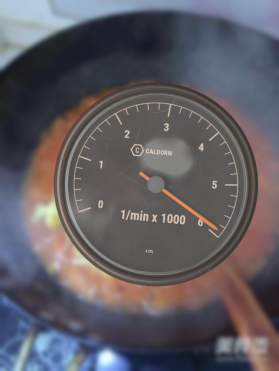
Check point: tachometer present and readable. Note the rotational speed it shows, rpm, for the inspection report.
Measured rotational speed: 5900 rpm
